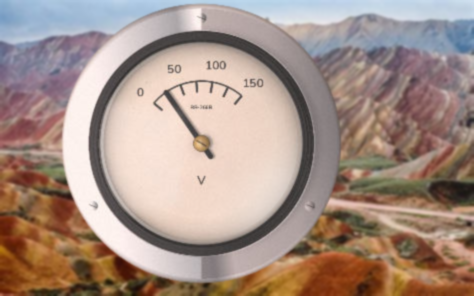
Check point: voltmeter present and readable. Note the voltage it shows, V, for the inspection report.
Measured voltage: 25 V
